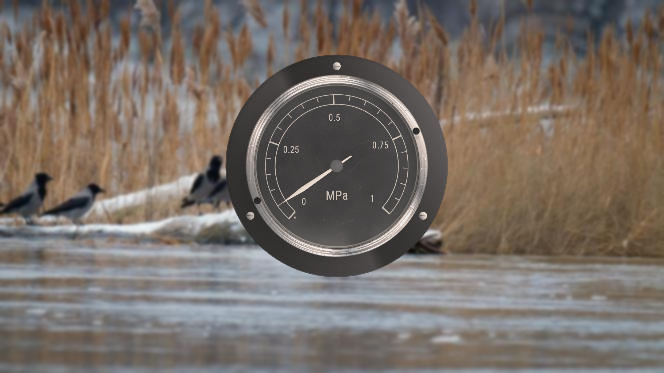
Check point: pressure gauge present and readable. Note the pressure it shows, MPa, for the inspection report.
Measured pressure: 0.05 MPa
